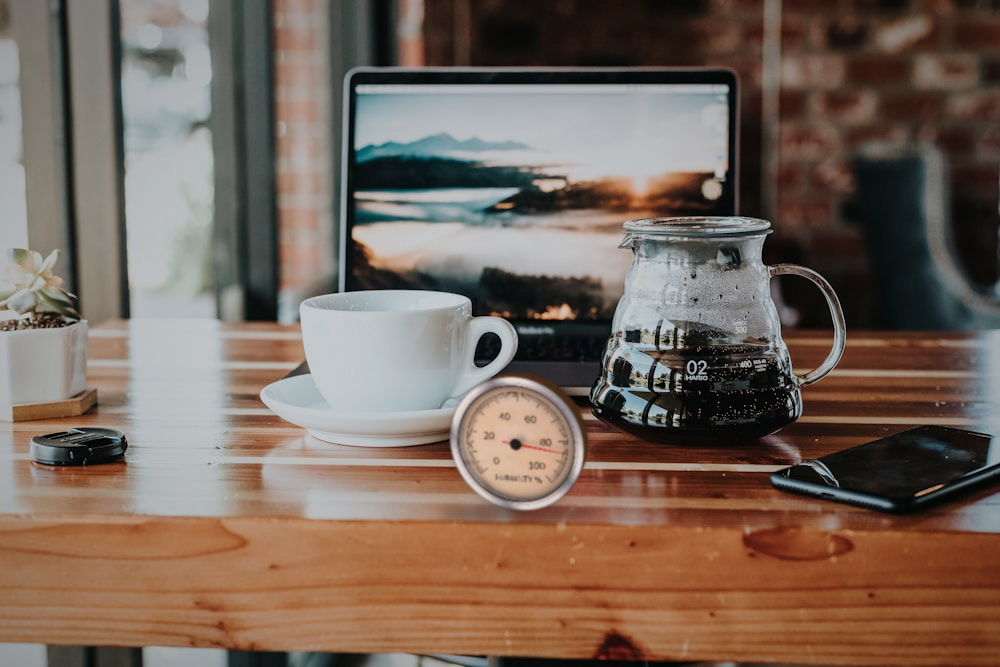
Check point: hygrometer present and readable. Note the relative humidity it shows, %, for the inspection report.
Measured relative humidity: 85 %
